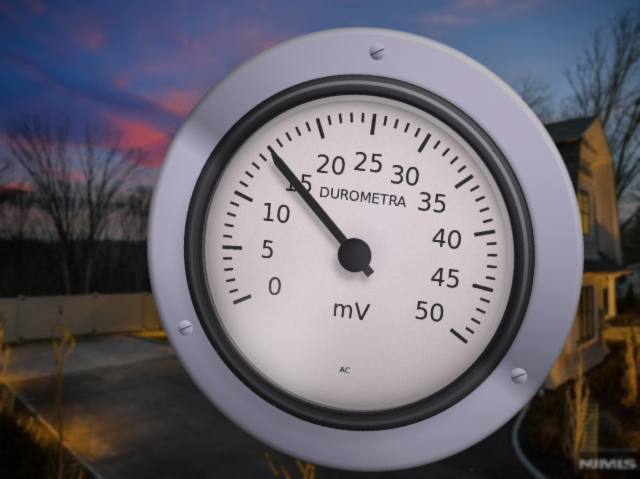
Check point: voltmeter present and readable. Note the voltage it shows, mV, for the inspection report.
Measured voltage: 15 mV
